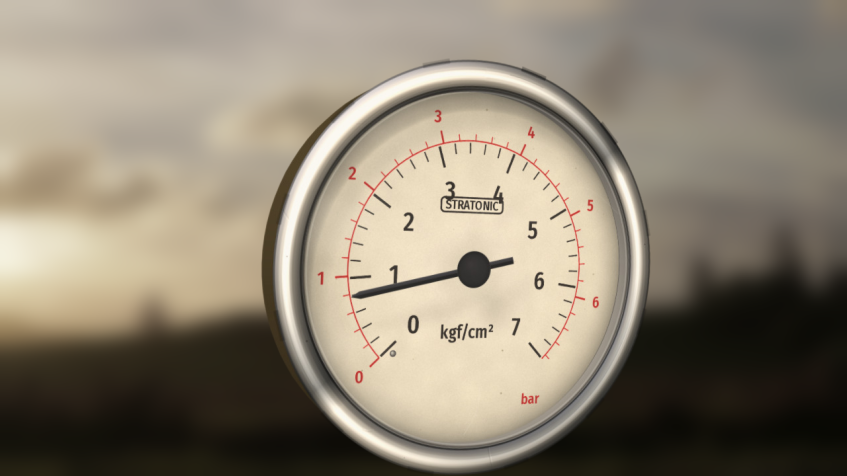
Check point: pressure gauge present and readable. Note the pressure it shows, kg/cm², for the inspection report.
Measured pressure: 0.8 kg/cm²
